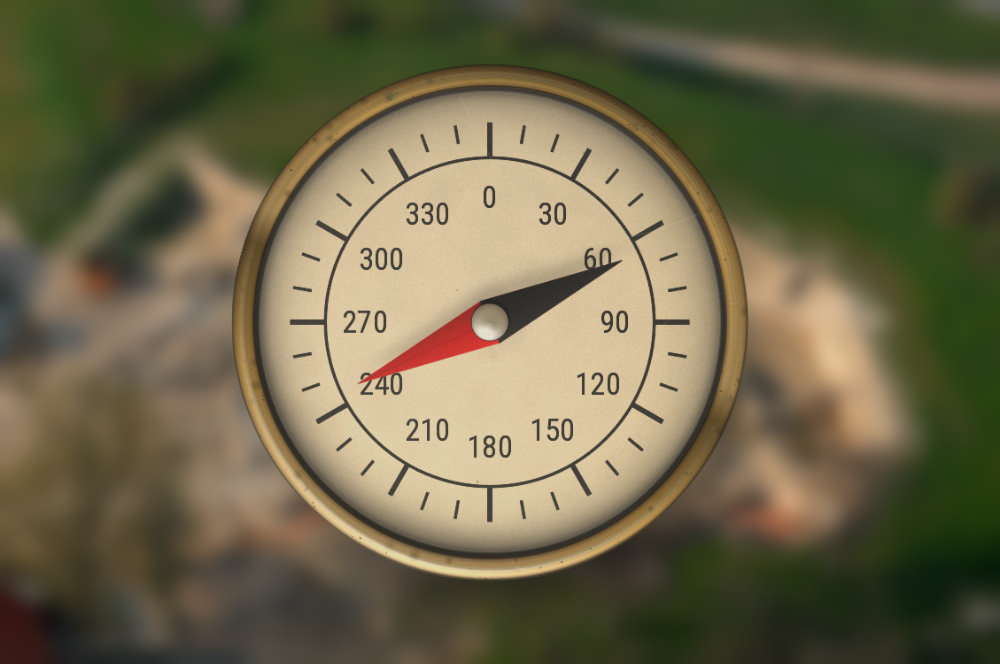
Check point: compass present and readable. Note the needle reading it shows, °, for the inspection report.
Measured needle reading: 245 °
